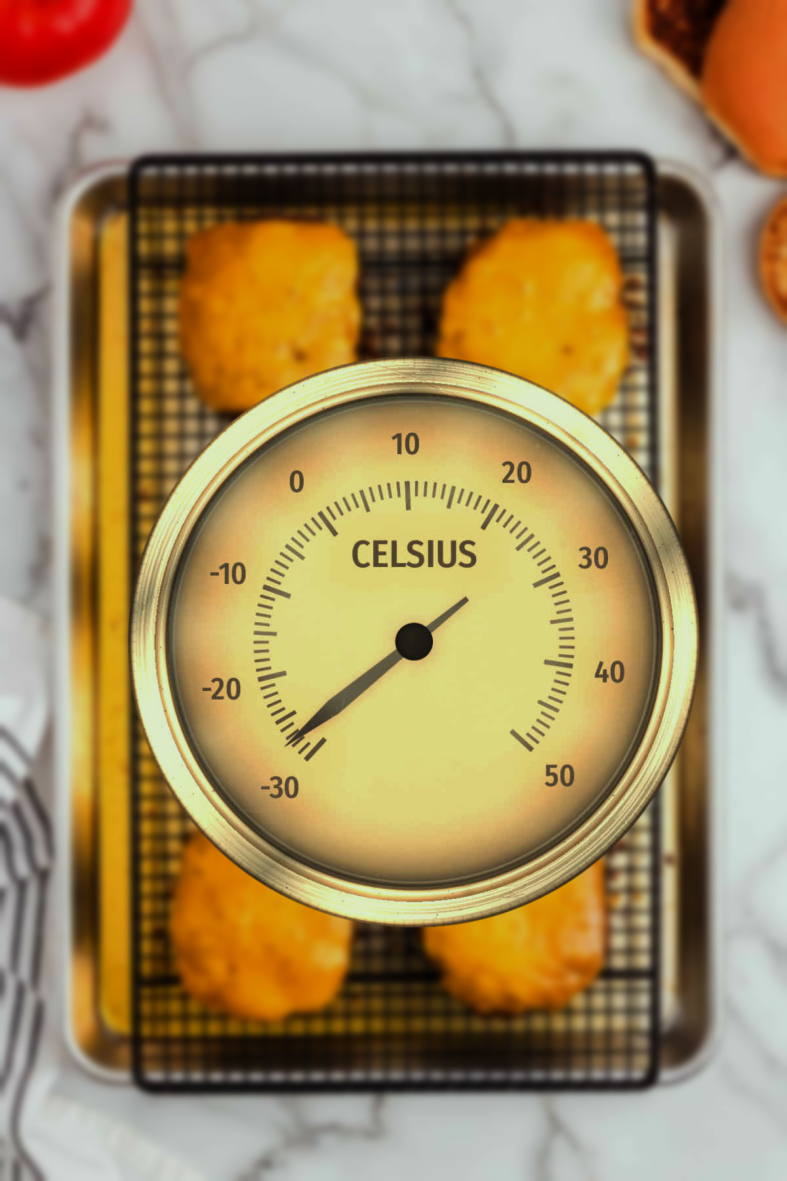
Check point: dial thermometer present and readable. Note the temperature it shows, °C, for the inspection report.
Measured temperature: -27.5 °C
